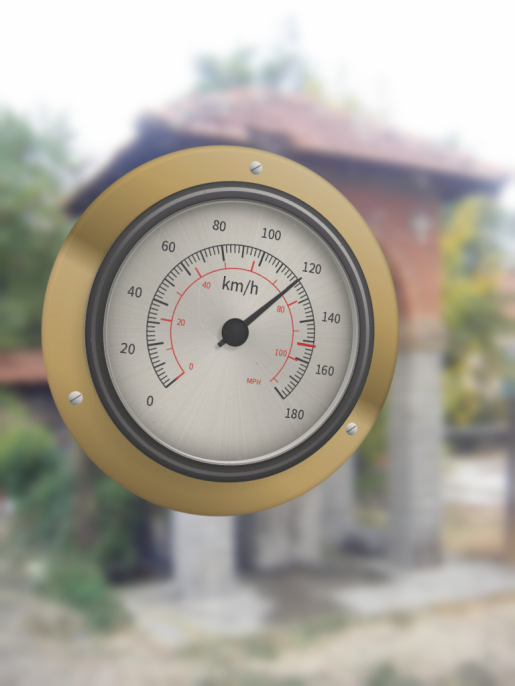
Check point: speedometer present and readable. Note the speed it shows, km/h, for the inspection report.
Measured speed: 120 km/h
